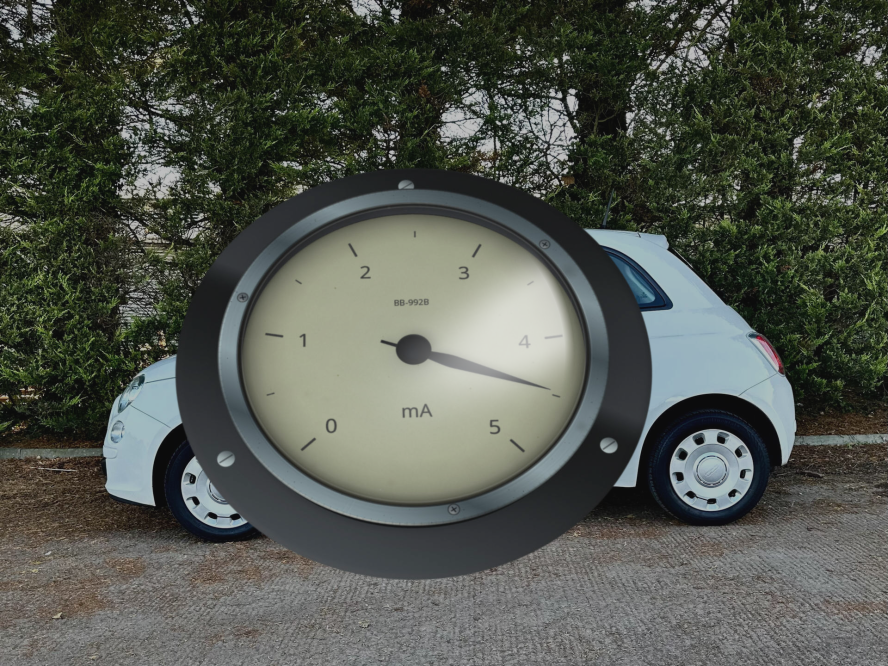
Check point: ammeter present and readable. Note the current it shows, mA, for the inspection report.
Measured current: 4.5 mA
